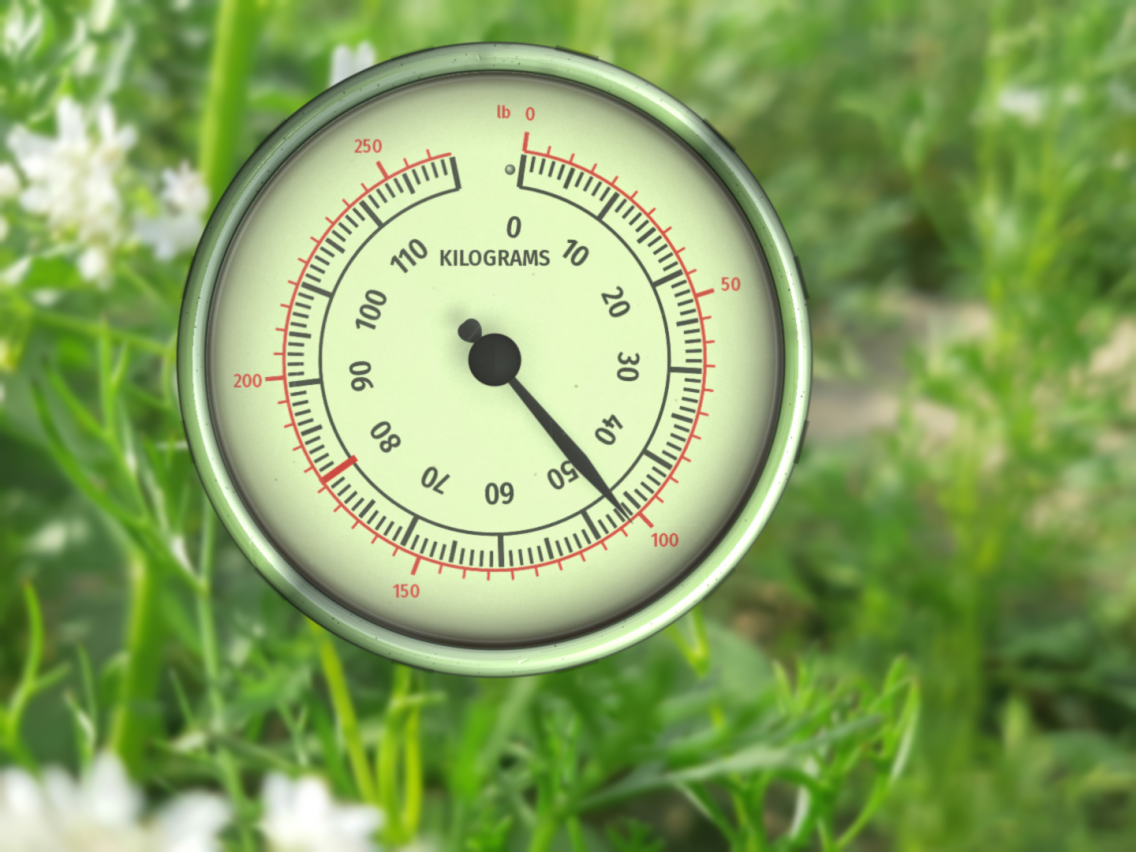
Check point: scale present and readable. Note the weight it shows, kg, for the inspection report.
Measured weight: 46.5 kg
